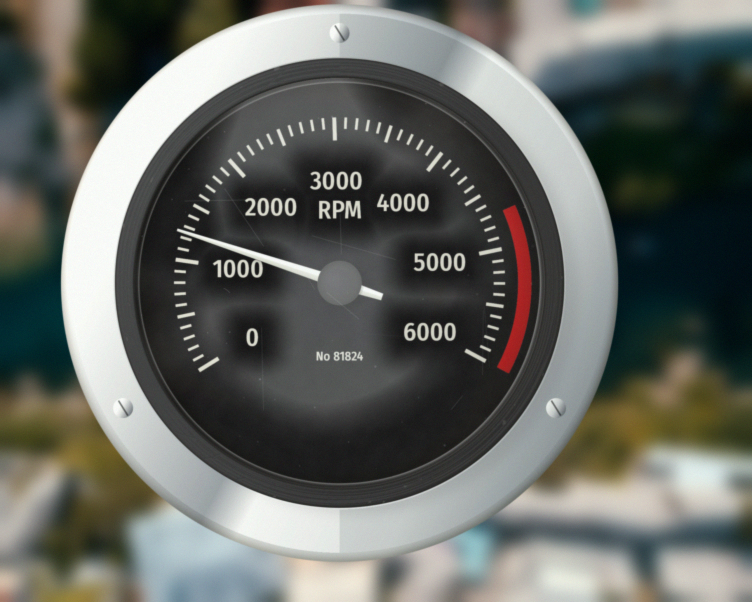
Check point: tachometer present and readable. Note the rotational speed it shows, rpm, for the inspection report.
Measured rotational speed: 1250 rpm
